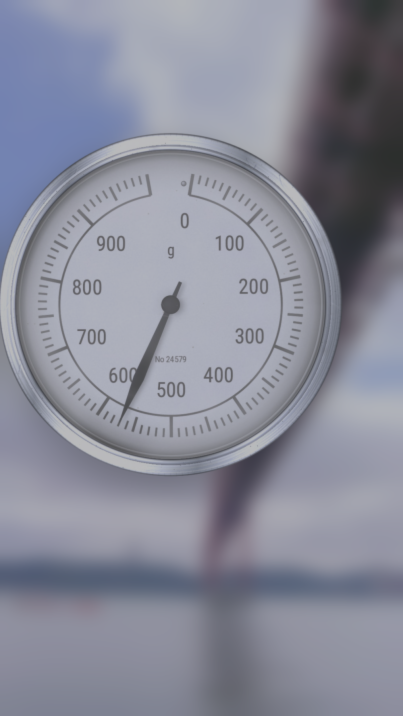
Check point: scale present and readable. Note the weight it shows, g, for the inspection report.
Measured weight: 570 g
